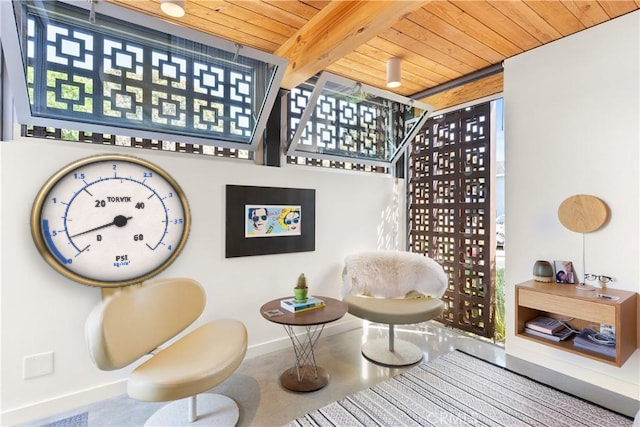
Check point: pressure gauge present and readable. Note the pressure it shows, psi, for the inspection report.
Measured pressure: 5 psi
